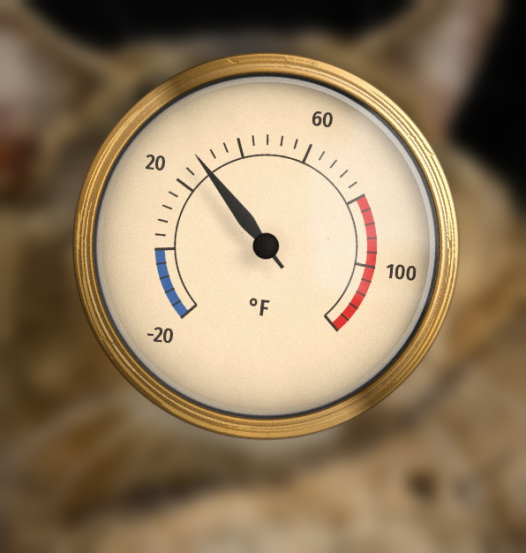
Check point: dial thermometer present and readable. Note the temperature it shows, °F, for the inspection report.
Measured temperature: 28 °F
